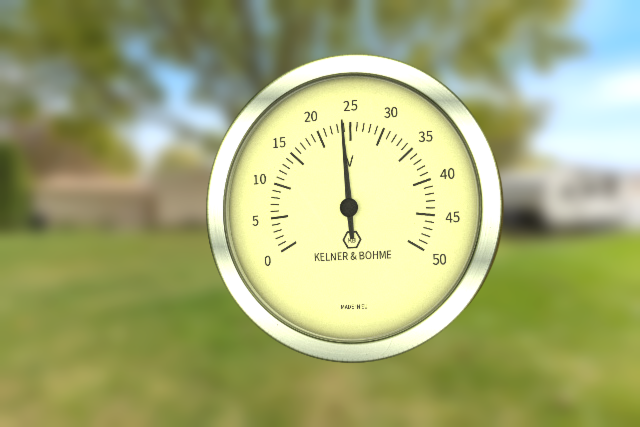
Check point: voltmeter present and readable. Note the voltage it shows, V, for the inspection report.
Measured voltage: 24 V
